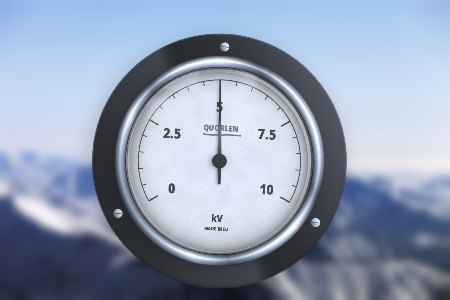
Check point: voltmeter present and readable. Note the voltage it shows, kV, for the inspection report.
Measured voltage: 5 kV
